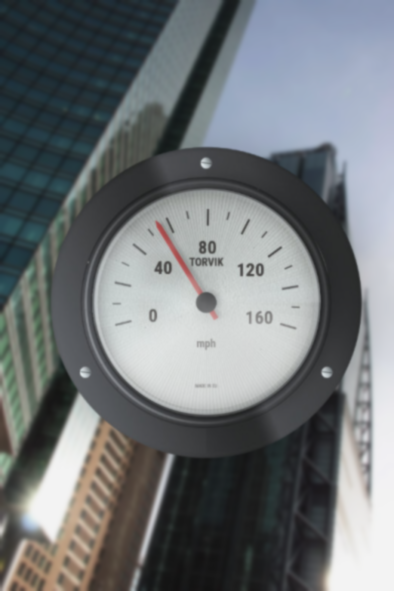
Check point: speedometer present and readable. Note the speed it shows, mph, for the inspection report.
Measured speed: 55 mph
